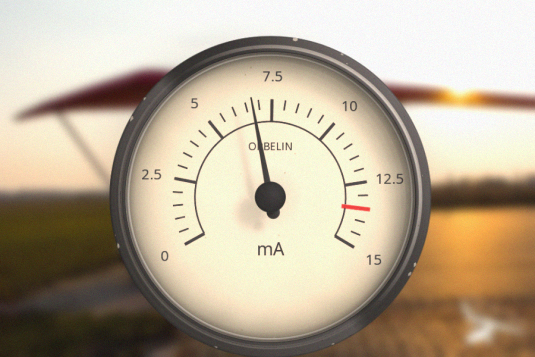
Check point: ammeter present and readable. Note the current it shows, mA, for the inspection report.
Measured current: 6.75 mA
